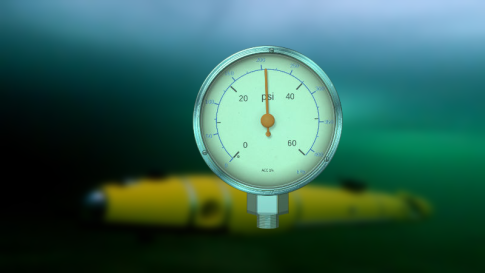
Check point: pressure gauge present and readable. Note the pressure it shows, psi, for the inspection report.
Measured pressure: 30 psi
